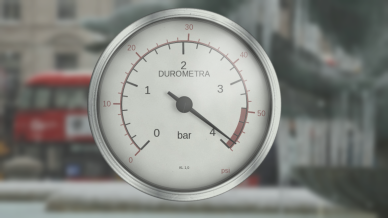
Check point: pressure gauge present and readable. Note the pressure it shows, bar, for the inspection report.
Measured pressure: 3.9 bar
